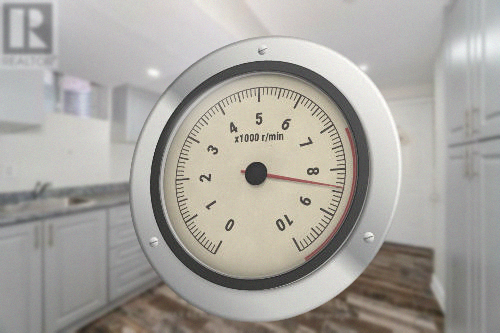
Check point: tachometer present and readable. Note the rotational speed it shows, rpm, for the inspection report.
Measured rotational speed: 8400 rpm
